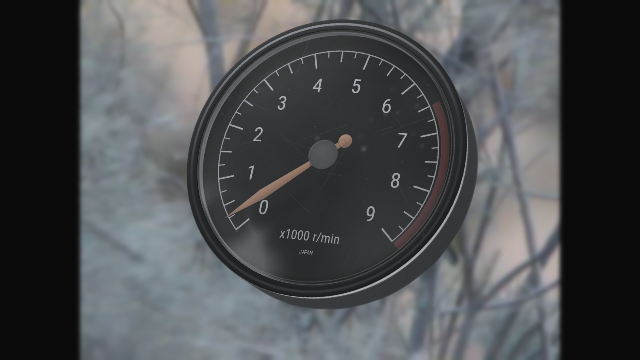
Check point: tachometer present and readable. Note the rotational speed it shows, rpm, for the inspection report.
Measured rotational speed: 250 rpm
